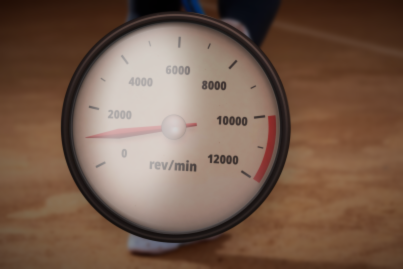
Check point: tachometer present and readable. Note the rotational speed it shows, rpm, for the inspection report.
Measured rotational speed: 1000 rpm
